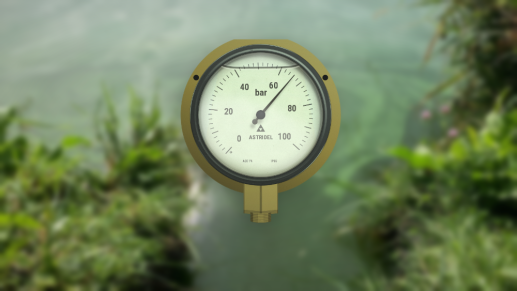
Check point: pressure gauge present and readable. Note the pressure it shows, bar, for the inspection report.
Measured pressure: 66 bar
